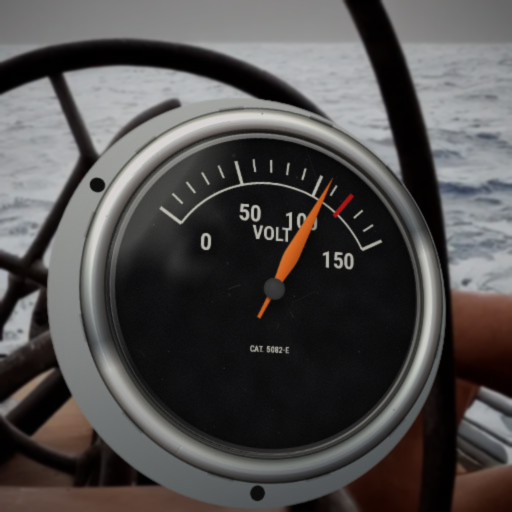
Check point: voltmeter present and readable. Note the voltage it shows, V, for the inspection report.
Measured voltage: 105 V
